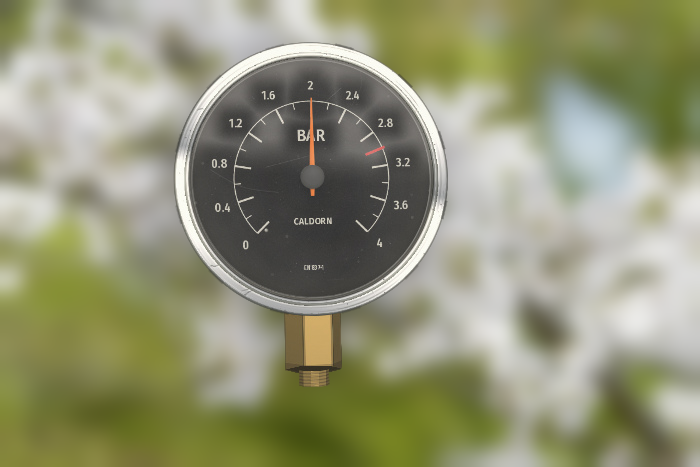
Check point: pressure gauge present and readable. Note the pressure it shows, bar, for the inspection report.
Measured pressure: 2 bar
